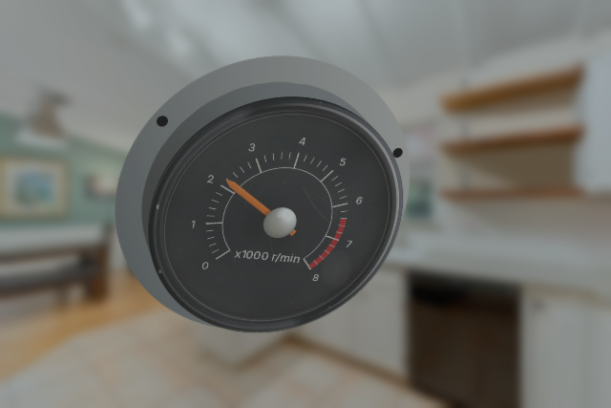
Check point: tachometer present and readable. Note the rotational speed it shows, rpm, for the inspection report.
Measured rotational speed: 2200 rpm
